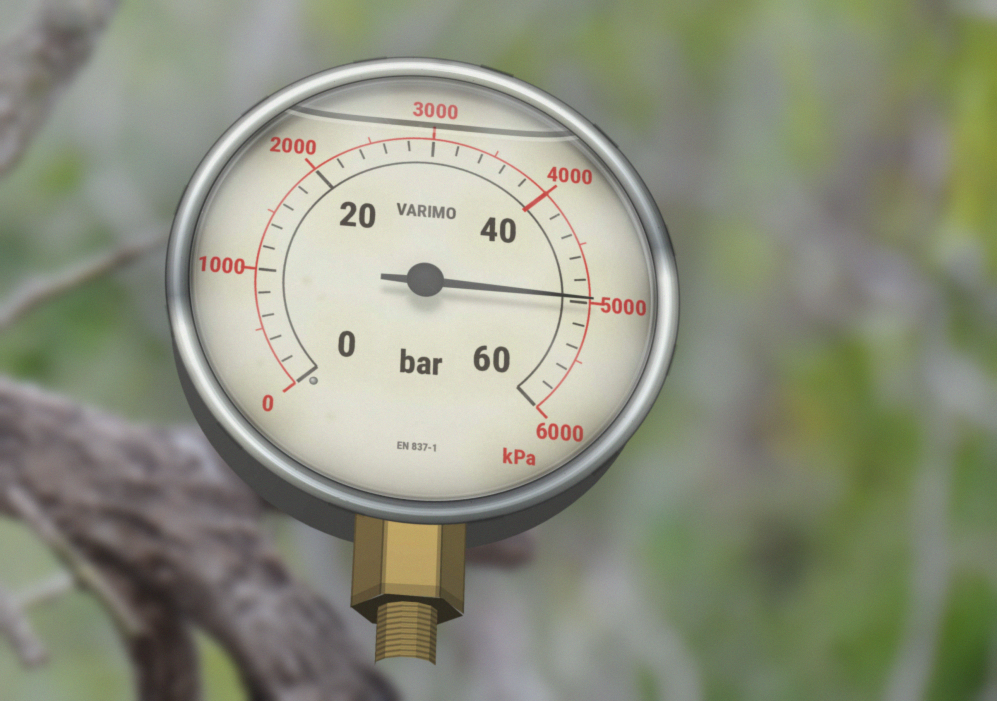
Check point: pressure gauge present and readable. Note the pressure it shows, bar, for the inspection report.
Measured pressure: 50 bar
